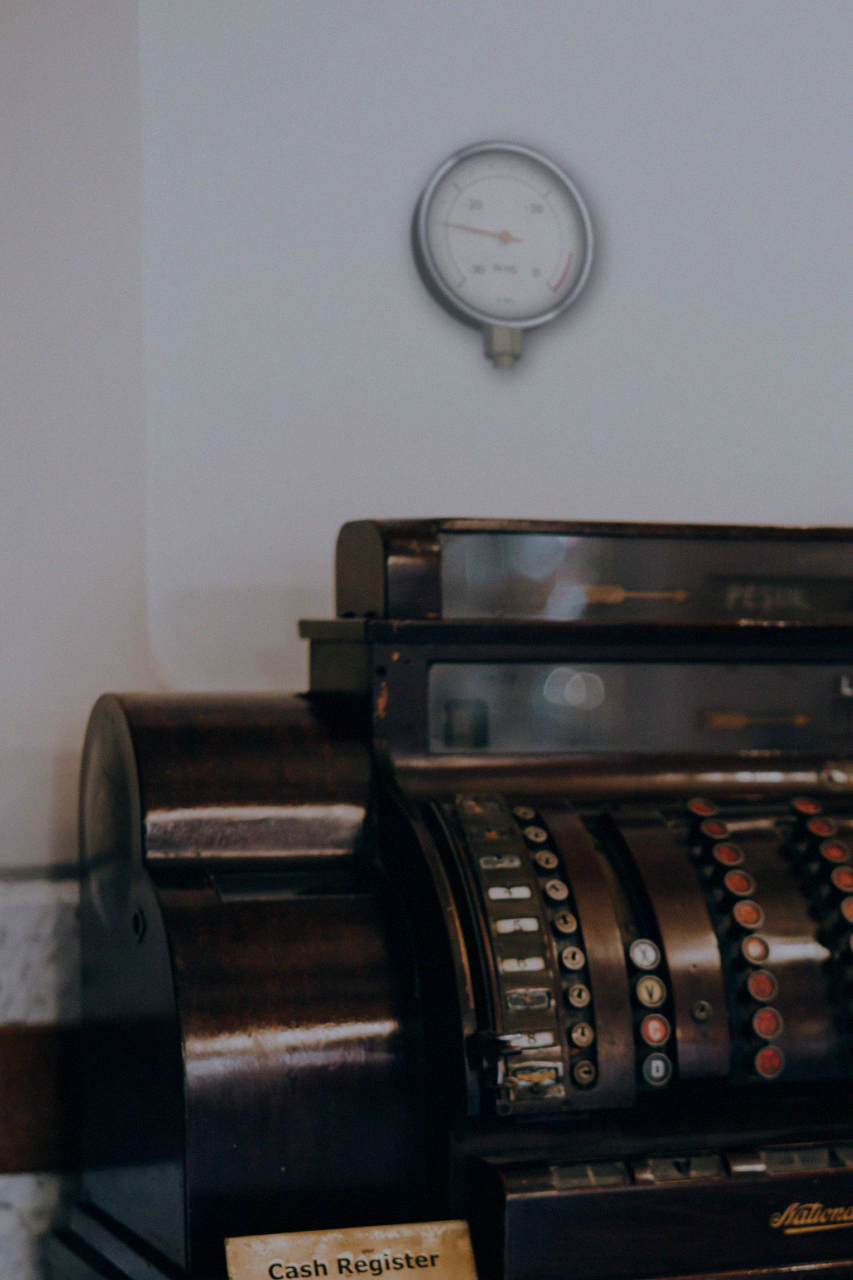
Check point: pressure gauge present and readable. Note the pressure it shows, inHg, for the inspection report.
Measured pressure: -24 inHg
